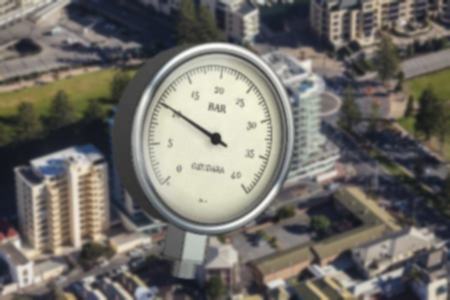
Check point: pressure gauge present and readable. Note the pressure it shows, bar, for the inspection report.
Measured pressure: 10 bar
